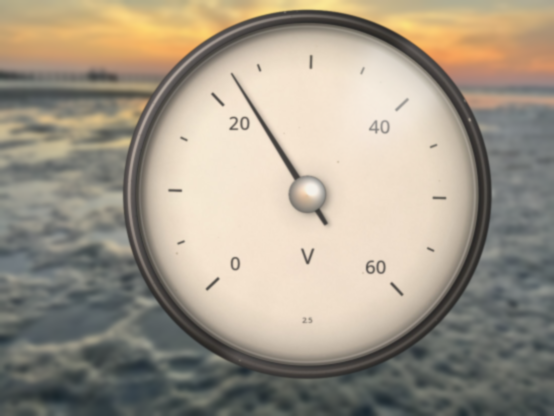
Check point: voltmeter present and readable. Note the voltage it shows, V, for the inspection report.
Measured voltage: 22.5 V
